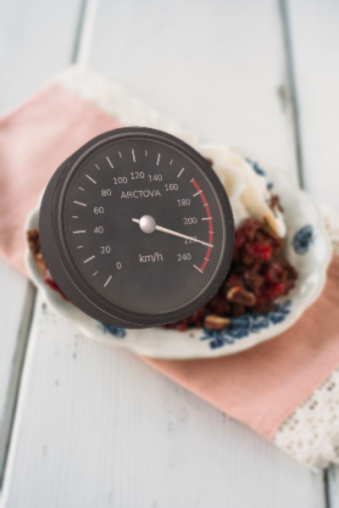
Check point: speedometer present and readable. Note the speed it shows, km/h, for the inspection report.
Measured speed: 220 km/h
